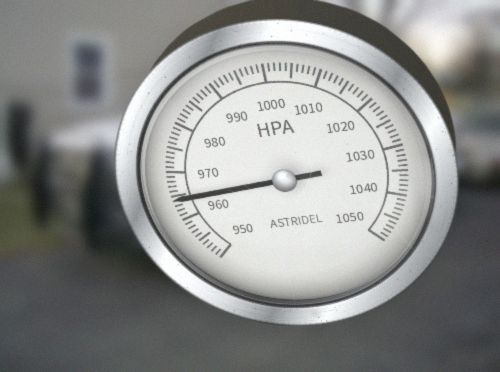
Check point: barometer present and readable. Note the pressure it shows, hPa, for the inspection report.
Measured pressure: 965 hPa
